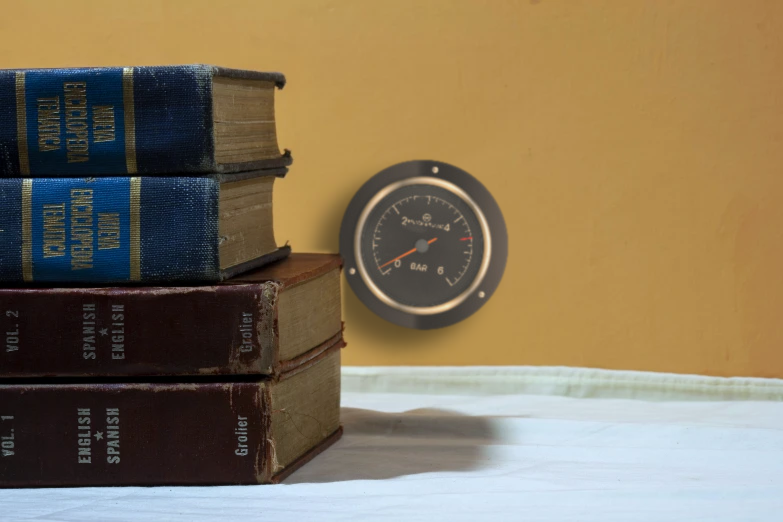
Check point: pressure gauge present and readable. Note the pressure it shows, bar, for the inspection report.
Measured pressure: 0.2 bar
